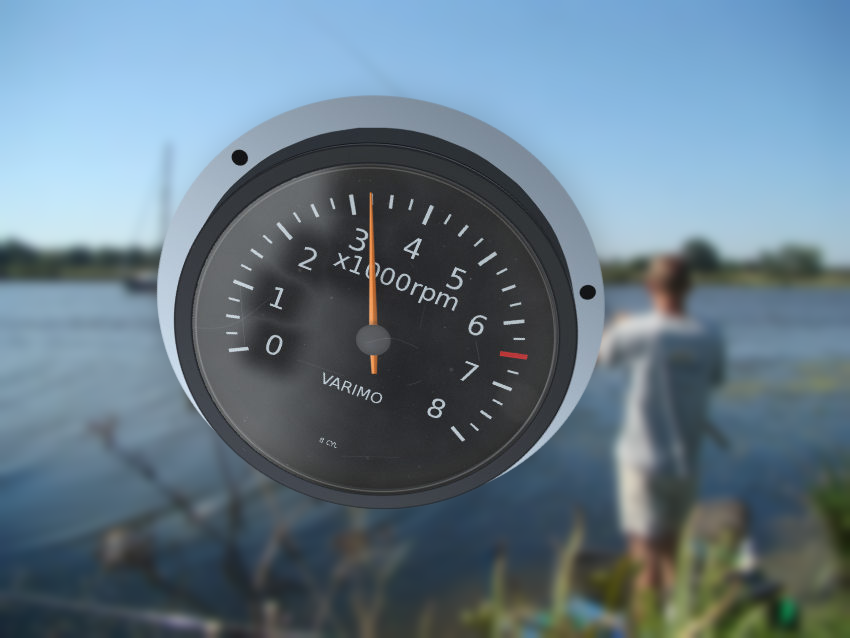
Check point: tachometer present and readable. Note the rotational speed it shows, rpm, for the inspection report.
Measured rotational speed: 3250 rpm
